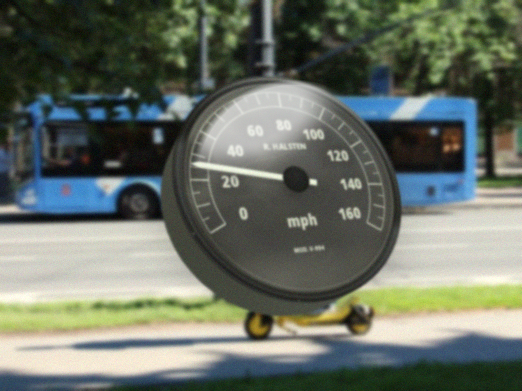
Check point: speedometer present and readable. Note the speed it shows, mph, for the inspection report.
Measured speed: 25 mph
